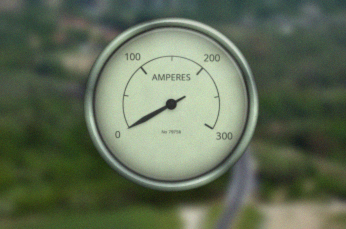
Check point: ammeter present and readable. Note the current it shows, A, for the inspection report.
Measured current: 0 A
